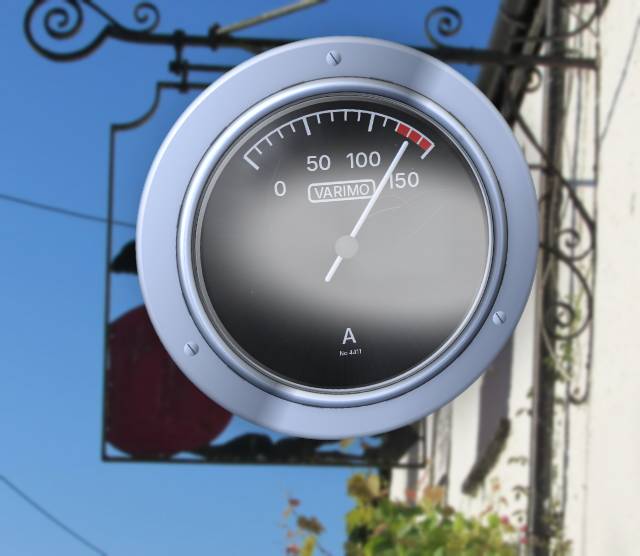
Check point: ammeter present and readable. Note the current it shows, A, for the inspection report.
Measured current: 130 A
